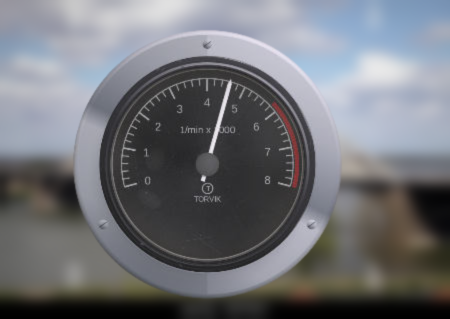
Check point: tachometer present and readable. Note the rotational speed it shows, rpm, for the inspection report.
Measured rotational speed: 4600 rpm
